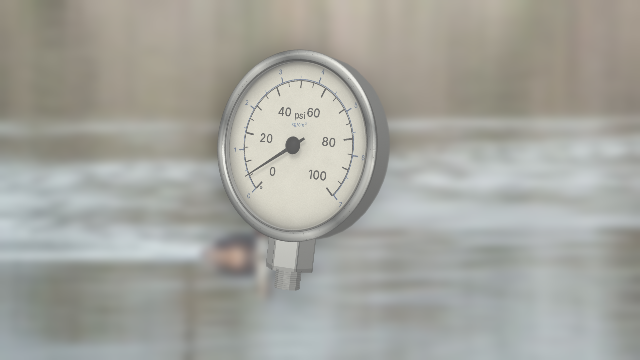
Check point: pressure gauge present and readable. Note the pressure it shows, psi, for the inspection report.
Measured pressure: 5 psi
